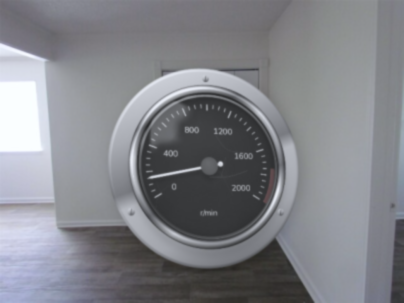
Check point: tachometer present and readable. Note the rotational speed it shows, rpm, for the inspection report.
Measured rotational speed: 150 rpm
